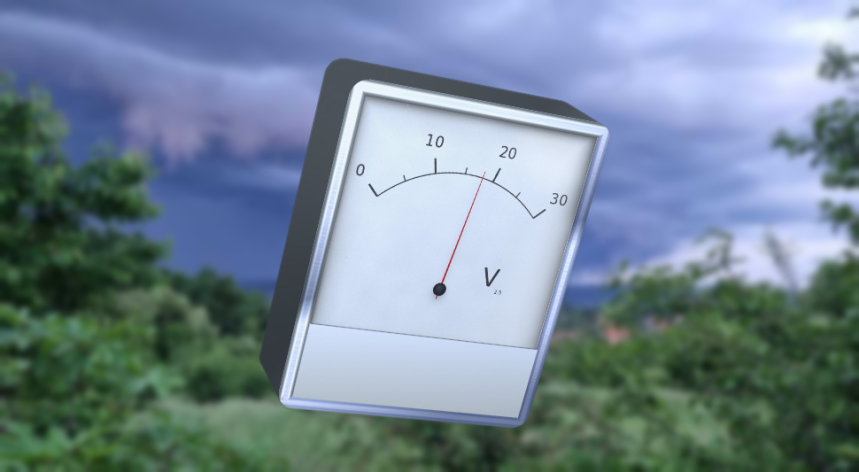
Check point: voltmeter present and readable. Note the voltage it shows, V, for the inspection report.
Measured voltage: 17.5 V
